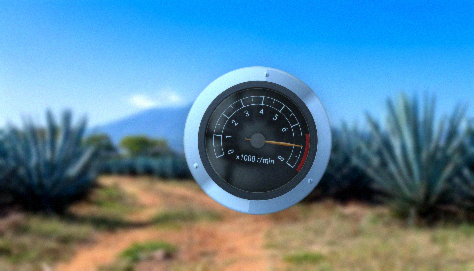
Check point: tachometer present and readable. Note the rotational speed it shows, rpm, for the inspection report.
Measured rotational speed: 7000 rpm
